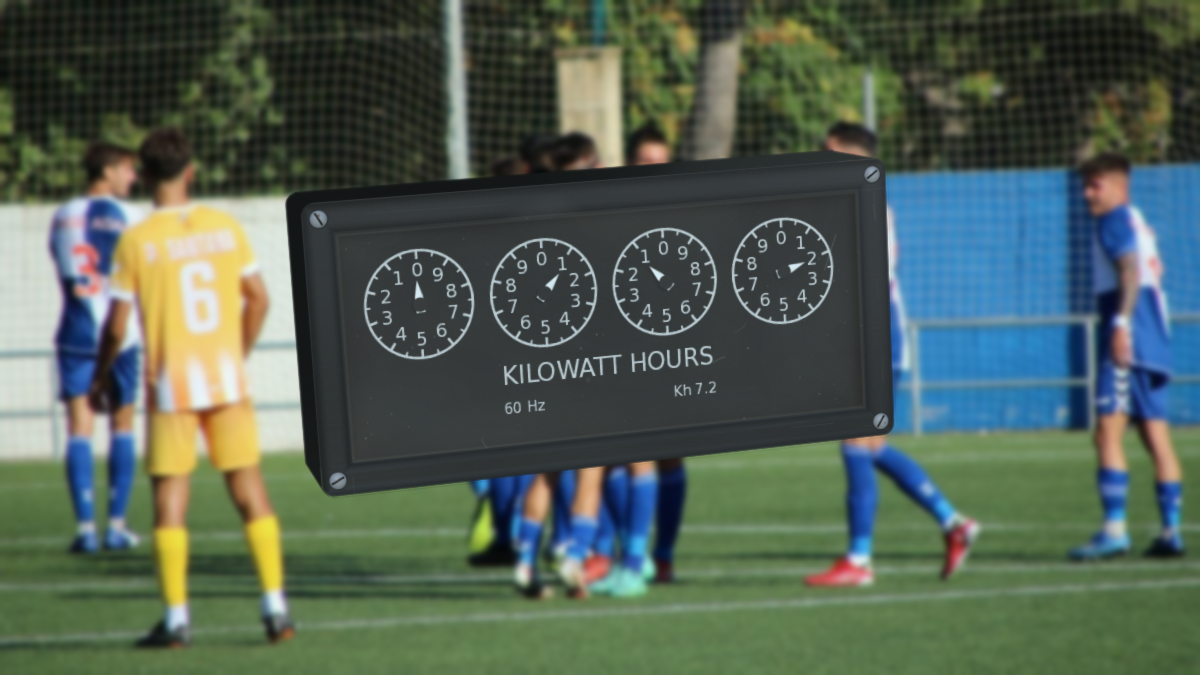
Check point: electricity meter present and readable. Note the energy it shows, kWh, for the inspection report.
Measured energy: 112 kWh
